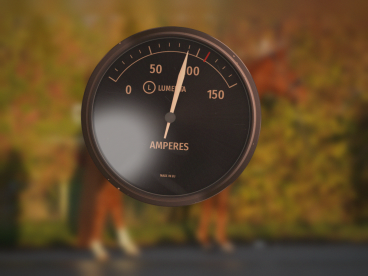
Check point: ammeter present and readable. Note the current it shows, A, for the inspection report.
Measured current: 90 A
